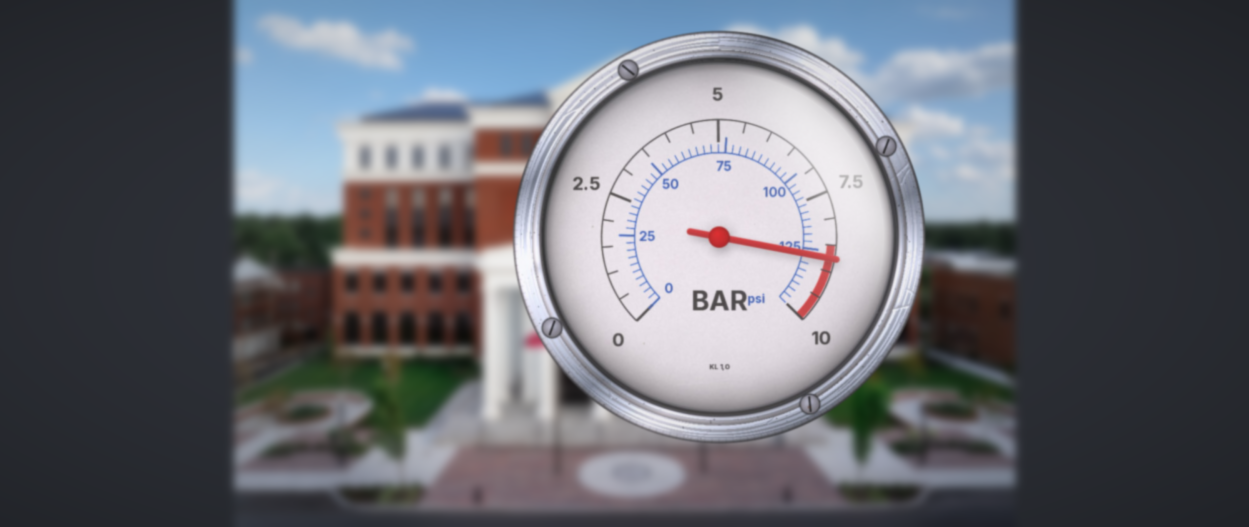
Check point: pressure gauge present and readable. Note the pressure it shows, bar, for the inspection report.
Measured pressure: 8.75 bar
